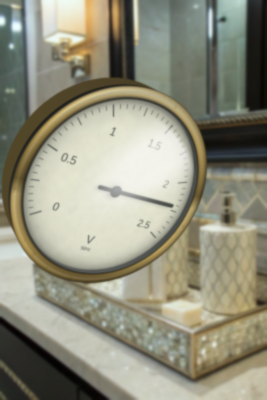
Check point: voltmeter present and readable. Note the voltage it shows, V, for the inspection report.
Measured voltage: 2.2 V
